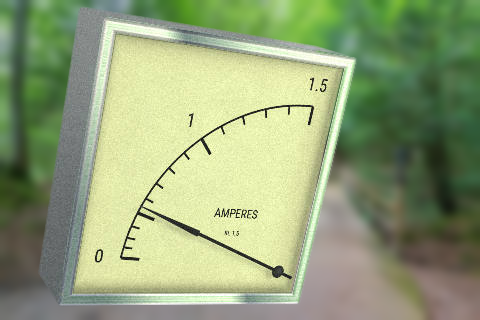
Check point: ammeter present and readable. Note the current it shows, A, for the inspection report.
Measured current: 0.55 A
